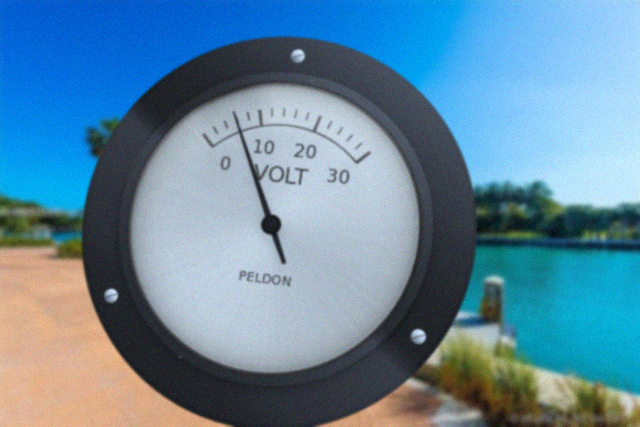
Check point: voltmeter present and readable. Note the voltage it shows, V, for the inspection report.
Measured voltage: 6 V
